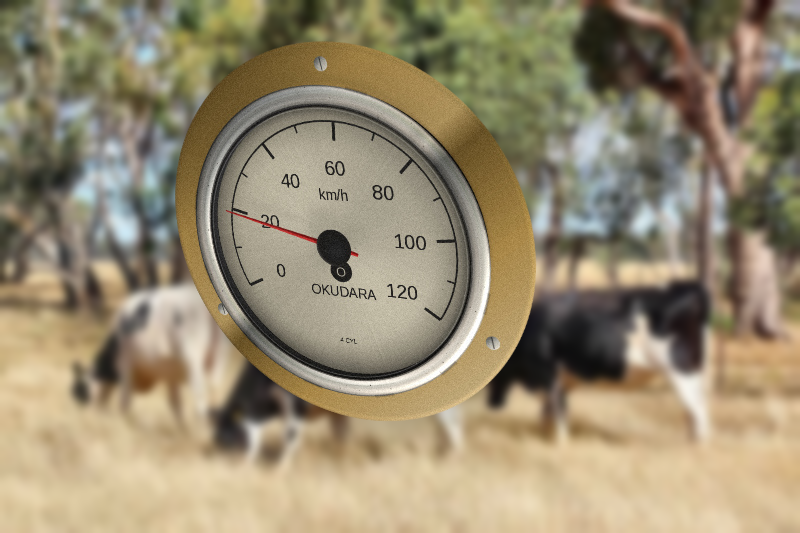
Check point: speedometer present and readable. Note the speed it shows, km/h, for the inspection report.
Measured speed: 20 km/h
